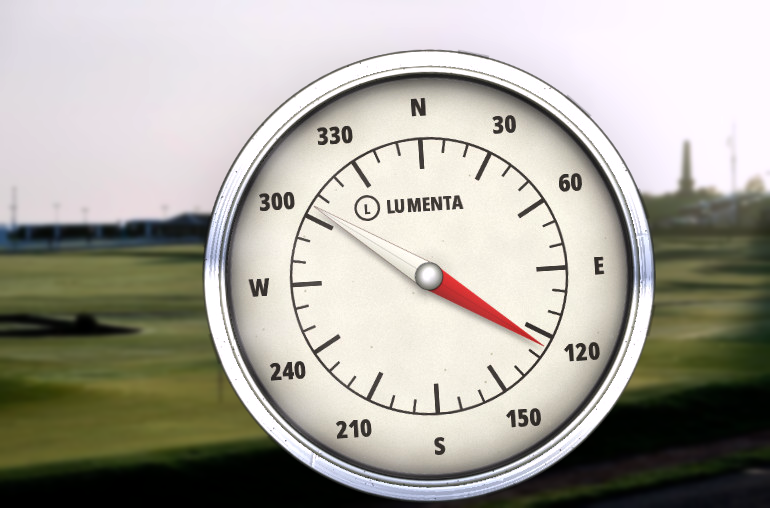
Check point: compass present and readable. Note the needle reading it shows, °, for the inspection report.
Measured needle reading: 125 °
